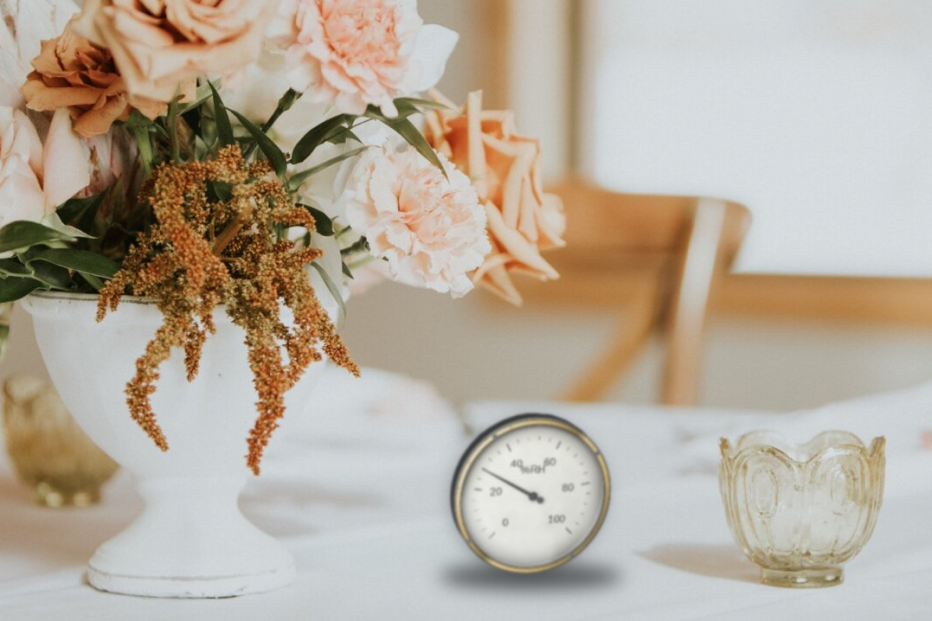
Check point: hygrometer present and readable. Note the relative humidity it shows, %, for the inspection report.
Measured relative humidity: 28 %
